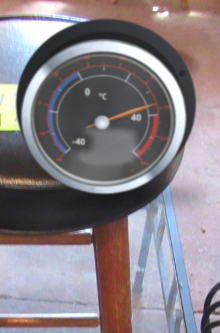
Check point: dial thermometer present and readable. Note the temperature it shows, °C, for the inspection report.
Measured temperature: 35 °C
